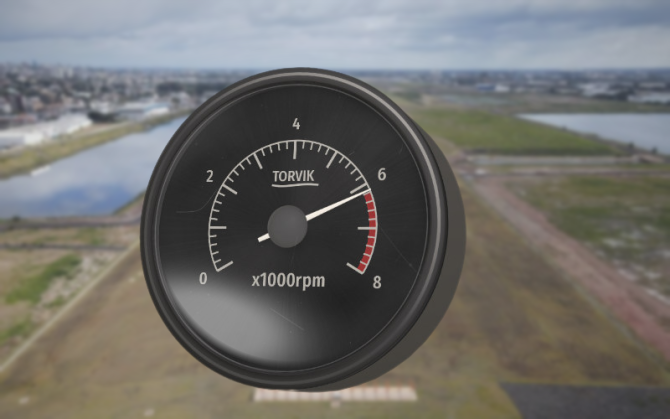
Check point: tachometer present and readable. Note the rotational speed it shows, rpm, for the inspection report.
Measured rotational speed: 6200 rpm
